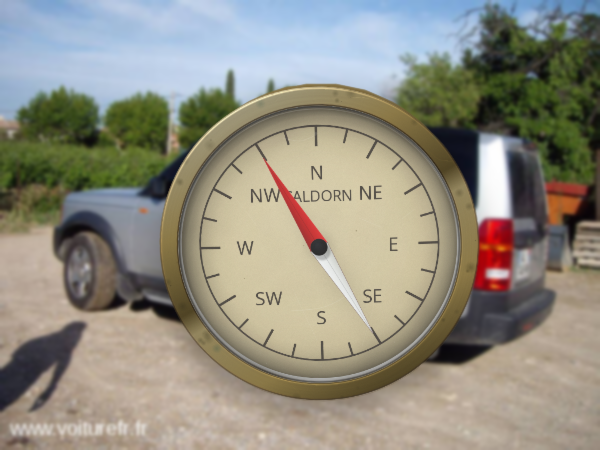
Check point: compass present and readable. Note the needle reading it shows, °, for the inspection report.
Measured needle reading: 330 °
